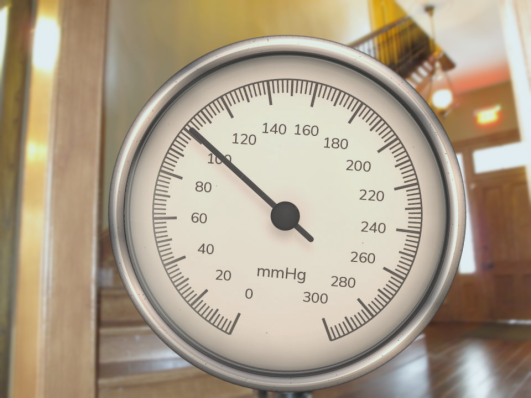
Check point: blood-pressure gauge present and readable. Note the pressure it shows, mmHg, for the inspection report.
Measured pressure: 102 mmHg
